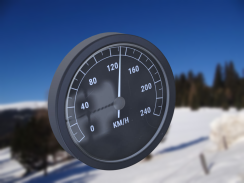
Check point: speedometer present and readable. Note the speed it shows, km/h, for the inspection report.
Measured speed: 130 km/h
